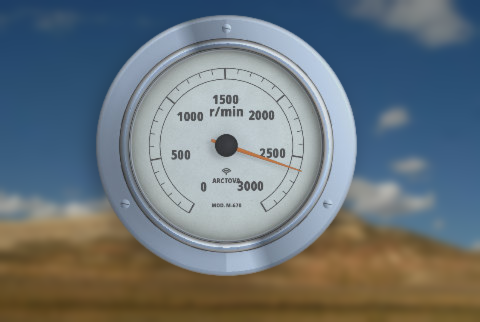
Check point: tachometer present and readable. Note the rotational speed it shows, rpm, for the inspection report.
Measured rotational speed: 2600 rpm
